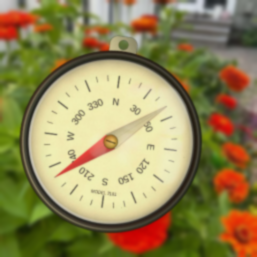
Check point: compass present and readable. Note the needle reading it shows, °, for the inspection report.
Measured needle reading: 230 °
